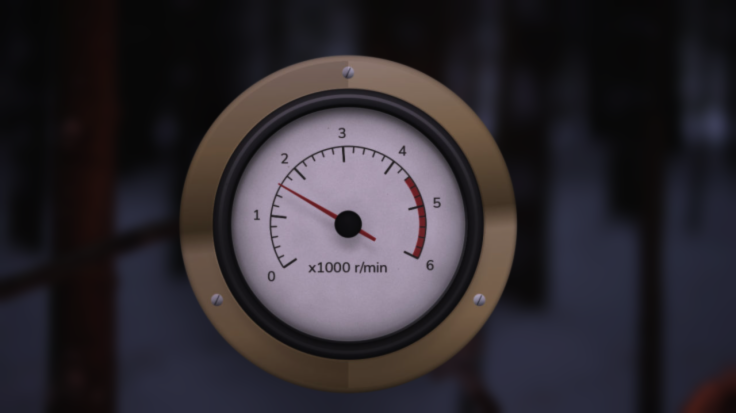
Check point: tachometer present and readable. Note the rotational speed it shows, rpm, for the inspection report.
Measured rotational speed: 1600 rpm
